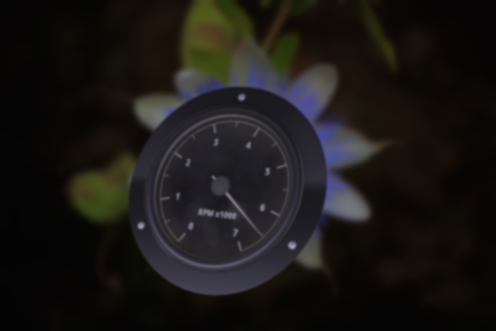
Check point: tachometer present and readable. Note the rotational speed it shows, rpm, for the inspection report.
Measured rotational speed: 6500 rpm
